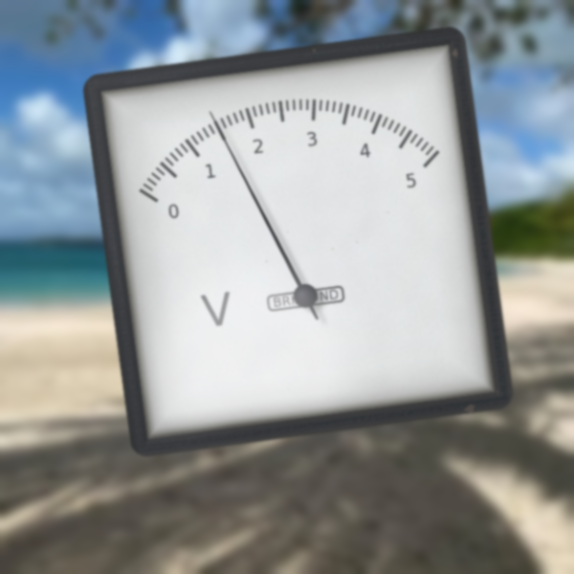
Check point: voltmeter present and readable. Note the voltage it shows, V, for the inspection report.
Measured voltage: 1.5 V
